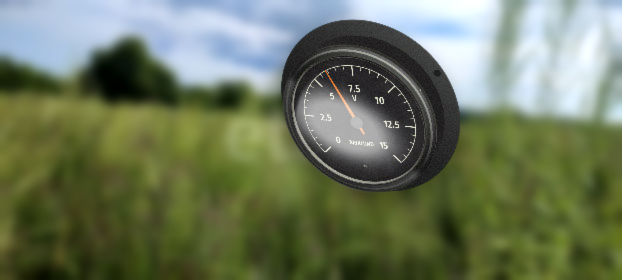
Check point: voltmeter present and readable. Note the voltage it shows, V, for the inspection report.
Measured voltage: 6 V
